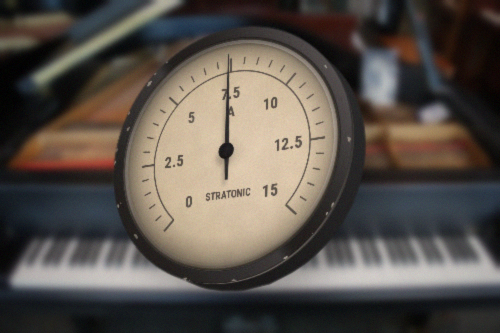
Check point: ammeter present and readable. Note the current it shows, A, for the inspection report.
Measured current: 7.5 A
